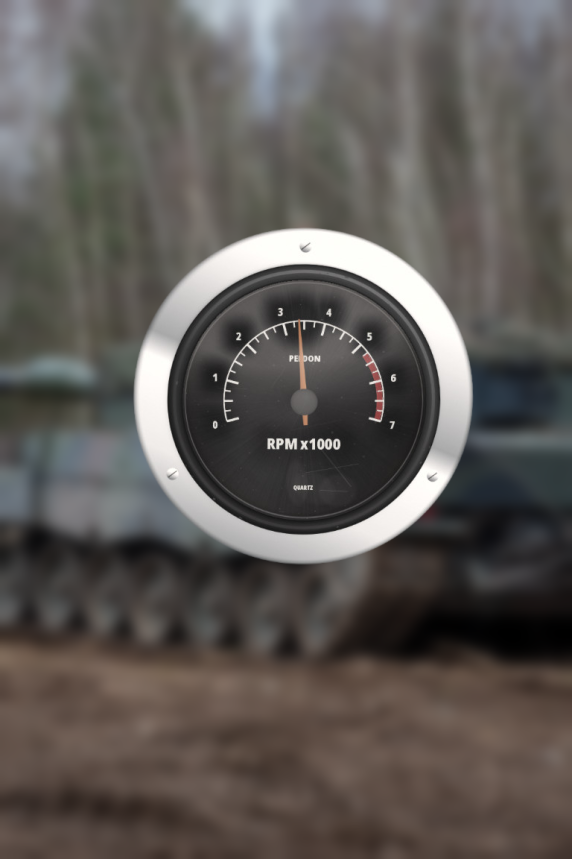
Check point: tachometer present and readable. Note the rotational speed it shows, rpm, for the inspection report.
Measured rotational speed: 3375 rpm
